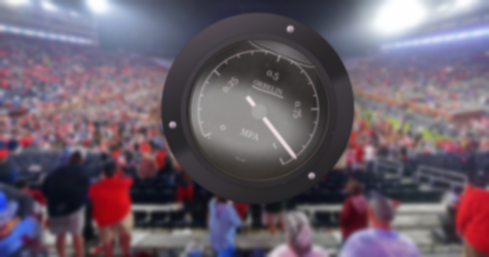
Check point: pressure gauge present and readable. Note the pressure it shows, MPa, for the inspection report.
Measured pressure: 0.95 MPa
